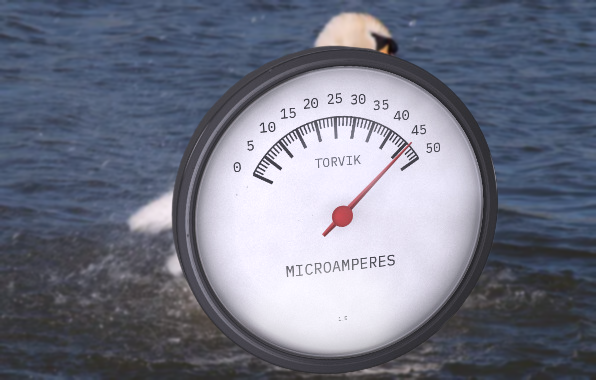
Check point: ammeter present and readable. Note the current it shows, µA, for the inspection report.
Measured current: 45 µA
